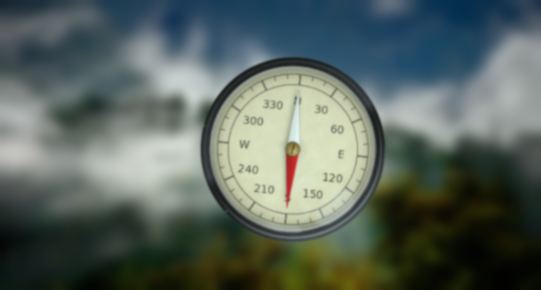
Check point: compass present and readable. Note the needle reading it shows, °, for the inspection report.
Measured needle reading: 180 °
